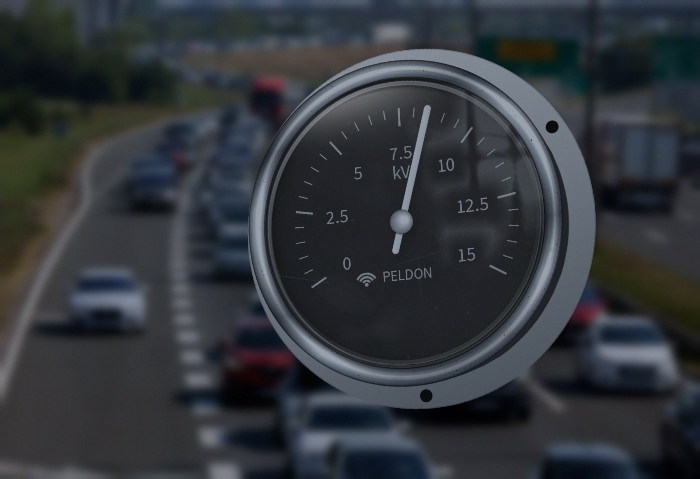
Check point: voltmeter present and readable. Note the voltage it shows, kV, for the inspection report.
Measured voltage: 8.5 kV
